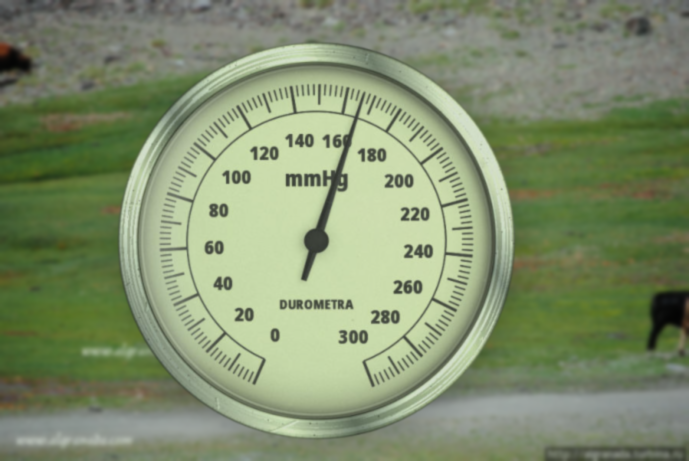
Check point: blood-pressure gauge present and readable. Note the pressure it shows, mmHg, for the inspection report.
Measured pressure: 166 mmHg
